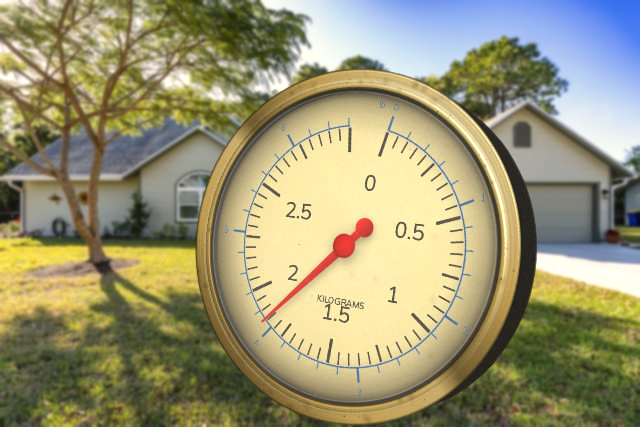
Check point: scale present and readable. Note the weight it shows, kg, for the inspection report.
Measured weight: 1.85 kg
